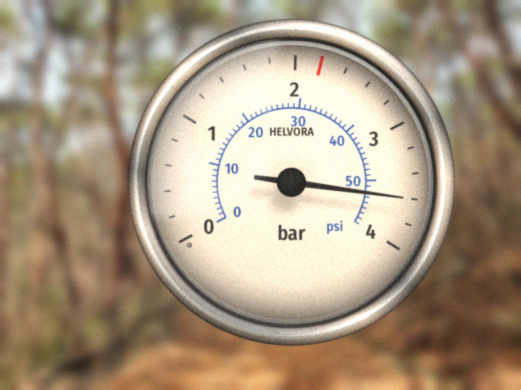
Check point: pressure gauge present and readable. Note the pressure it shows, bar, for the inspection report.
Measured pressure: 3.6 bar
